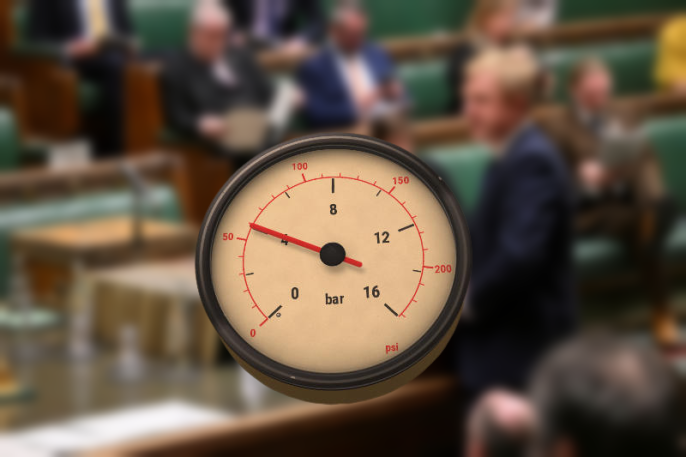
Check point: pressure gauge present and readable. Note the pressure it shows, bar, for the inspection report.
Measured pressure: 4 bar
